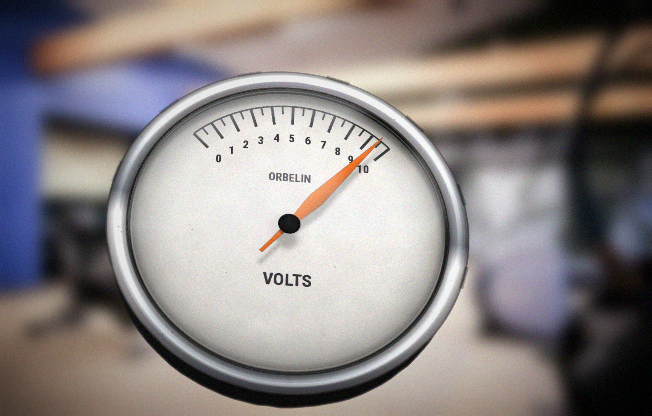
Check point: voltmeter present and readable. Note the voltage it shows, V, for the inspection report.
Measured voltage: 9.5 V
